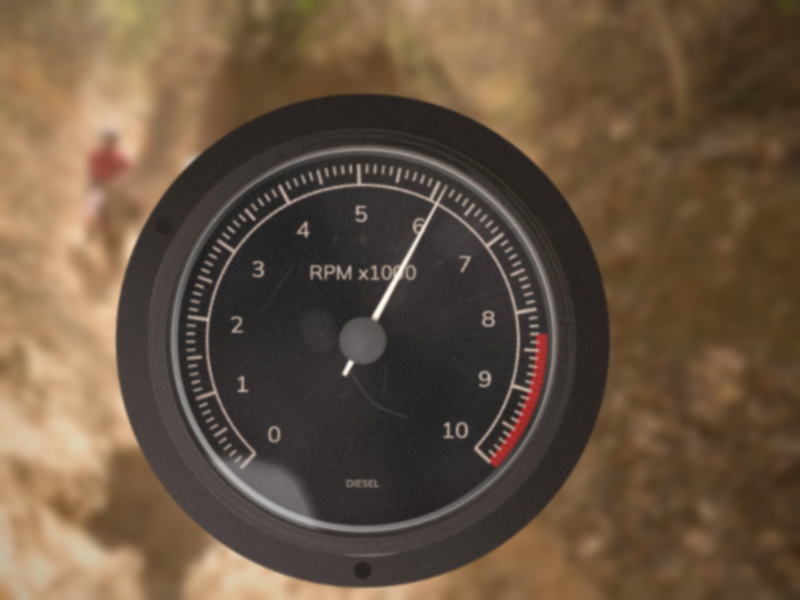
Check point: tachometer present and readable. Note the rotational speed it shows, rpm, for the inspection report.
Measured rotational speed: 6100 rpm
